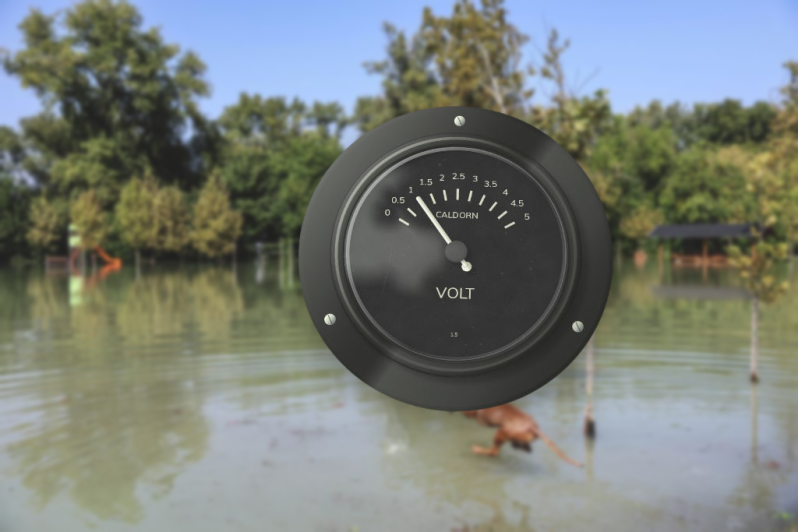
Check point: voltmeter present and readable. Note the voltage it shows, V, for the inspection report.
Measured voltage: 1 V
